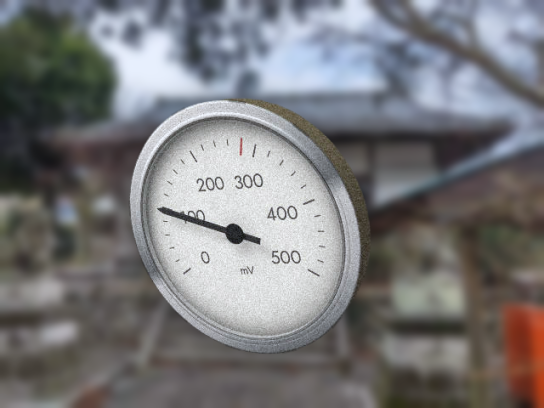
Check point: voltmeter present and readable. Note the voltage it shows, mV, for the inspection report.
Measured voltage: 100 mV
